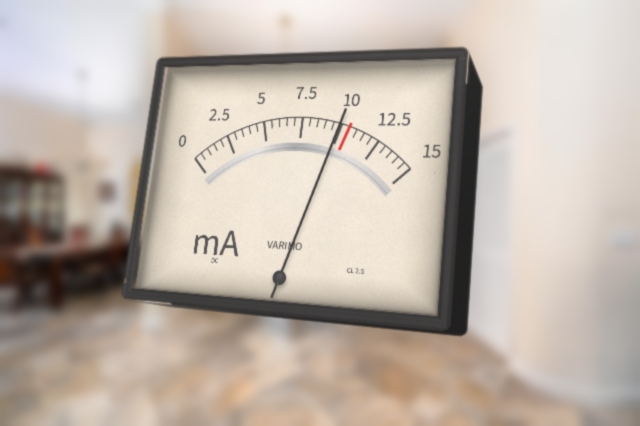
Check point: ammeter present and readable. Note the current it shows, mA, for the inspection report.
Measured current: 10 mA
